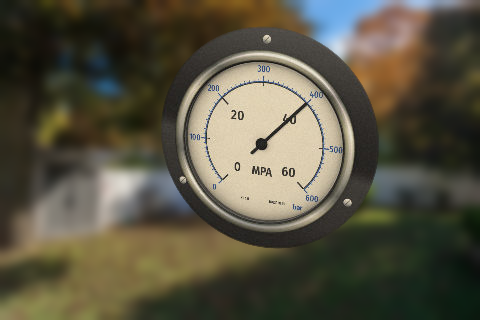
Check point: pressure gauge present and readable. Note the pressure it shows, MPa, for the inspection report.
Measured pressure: 40 MPa
